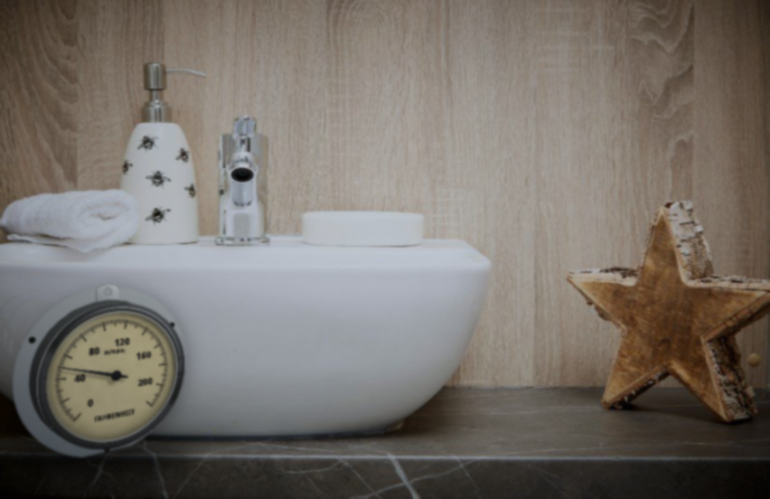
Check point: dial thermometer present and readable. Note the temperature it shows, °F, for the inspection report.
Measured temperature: 50 °F
